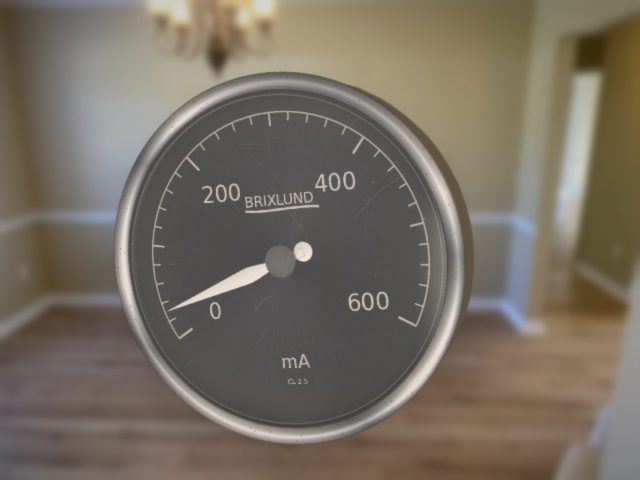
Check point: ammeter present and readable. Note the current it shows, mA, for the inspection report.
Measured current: 30 mA
